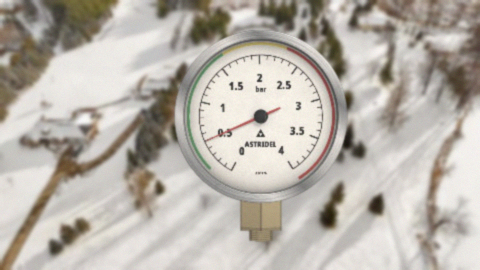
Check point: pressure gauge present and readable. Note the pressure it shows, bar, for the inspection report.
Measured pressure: 0.5 bar
